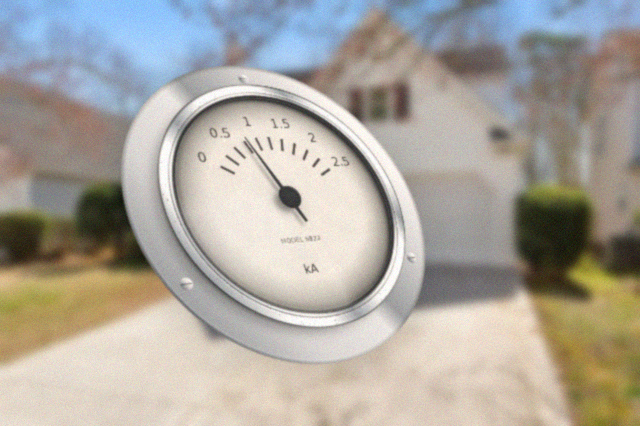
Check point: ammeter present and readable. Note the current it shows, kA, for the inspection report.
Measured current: 0.75 kA
